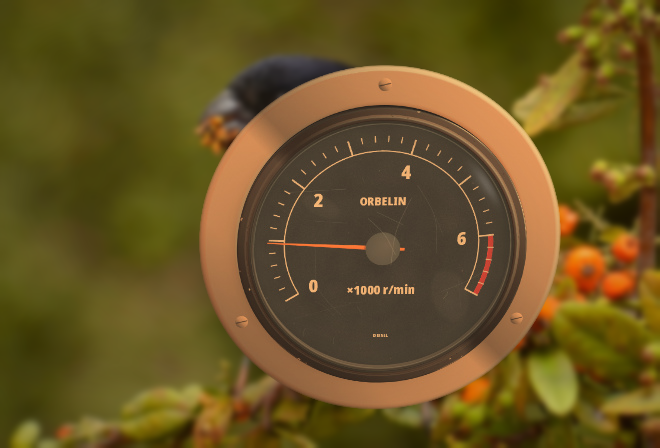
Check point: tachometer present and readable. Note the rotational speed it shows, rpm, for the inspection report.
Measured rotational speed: 1000 rpm
